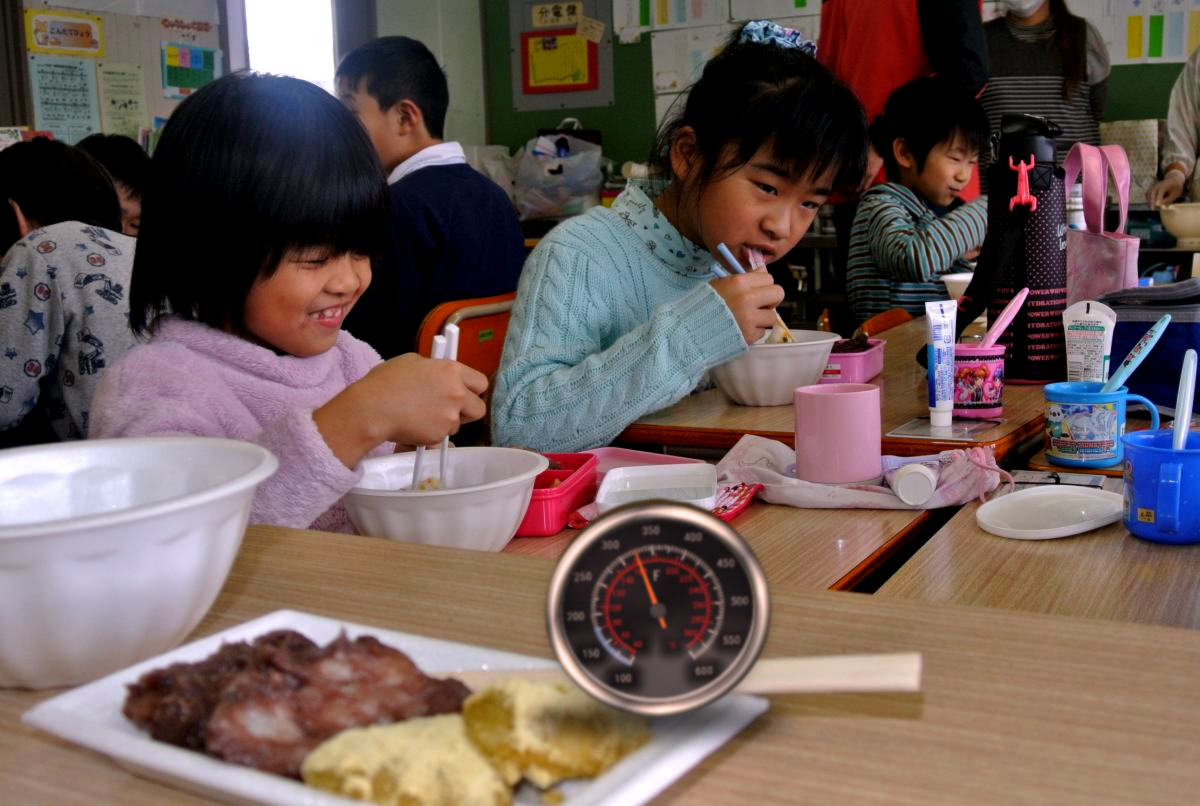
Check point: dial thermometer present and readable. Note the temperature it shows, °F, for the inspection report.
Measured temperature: 325 °F
